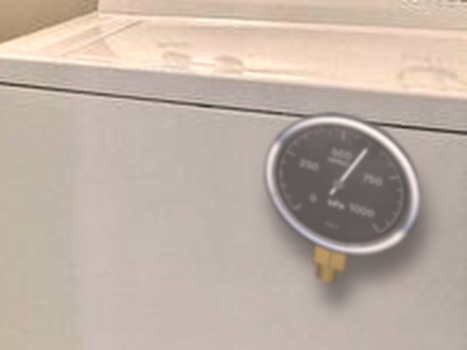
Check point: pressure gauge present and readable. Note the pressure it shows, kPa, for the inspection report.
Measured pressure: 600 kPa
